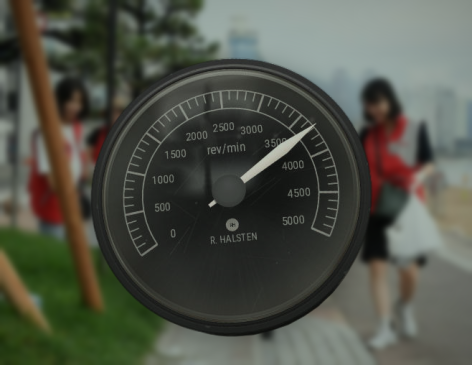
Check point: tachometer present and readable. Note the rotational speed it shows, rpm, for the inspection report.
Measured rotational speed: 3700 rpm
